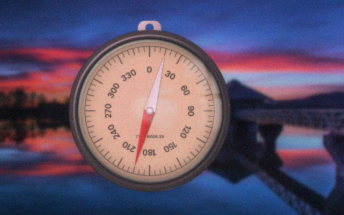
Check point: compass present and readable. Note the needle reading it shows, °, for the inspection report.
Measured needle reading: 195 °
